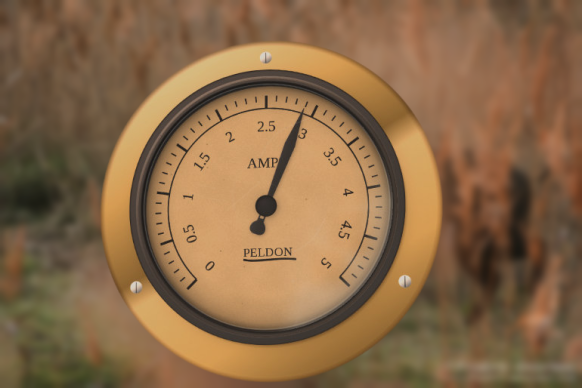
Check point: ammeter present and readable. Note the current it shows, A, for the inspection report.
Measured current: 2.9 A
